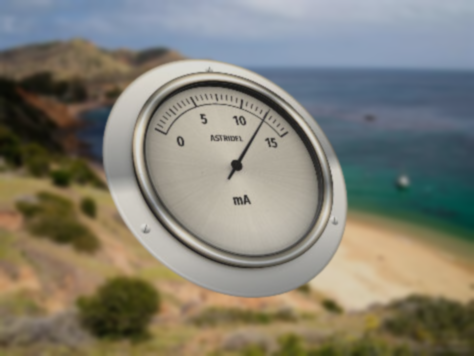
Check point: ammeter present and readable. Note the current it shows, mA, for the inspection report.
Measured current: 12.5 mA
